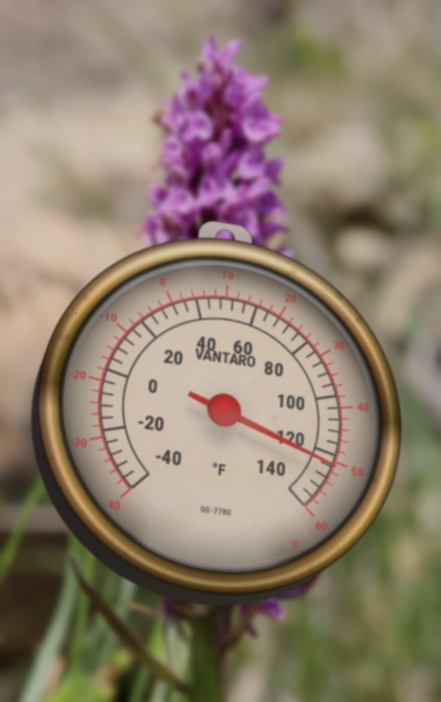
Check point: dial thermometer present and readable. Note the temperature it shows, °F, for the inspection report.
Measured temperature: 124 °F
